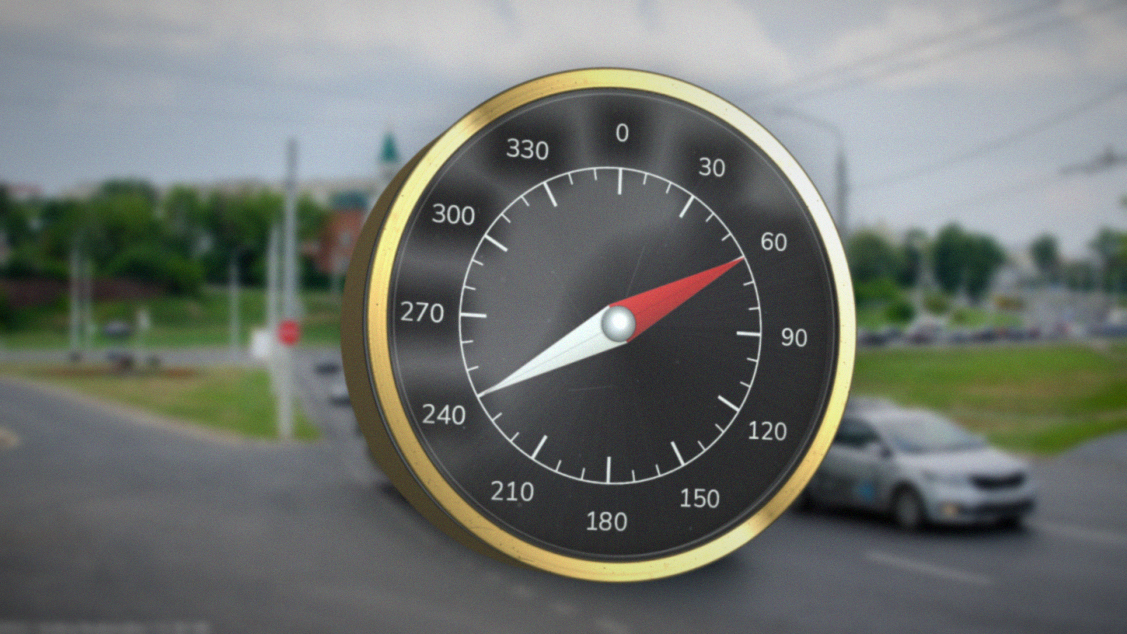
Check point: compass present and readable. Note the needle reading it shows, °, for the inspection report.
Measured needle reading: 60 °
